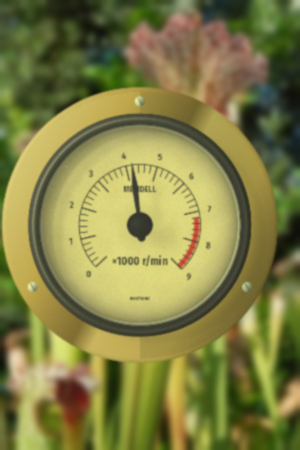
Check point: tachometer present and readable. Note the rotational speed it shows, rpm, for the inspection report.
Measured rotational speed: 4200 rpm
